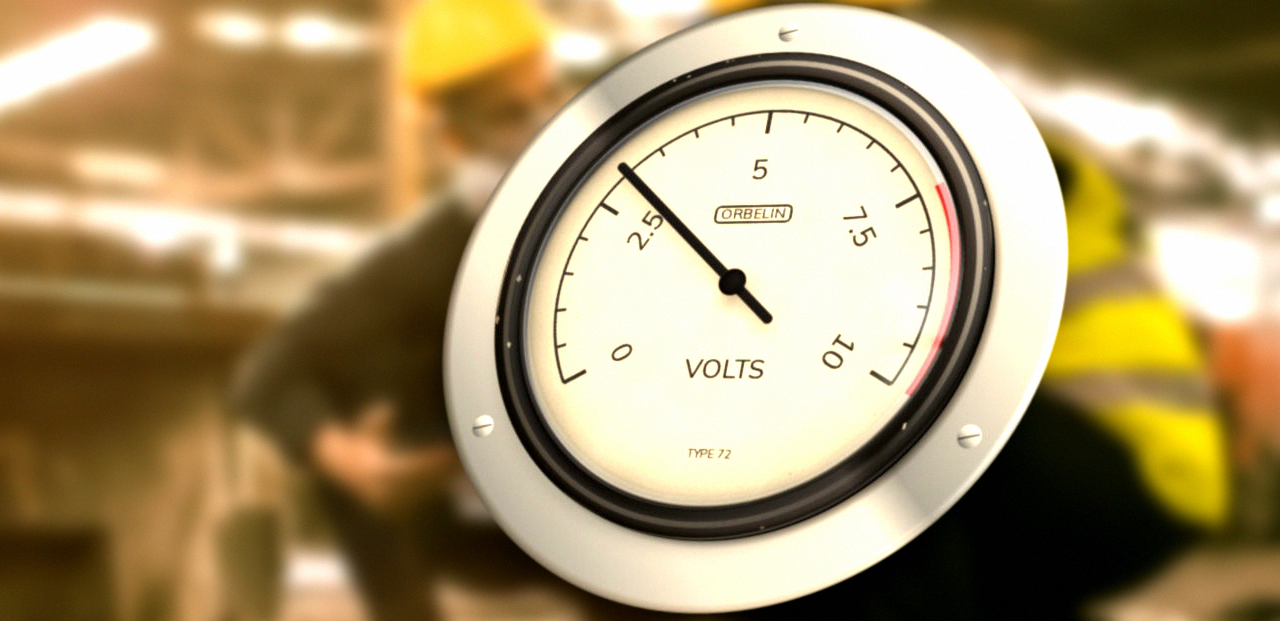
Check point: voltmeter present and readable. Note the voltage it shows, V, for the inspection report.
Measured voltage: 3 V
